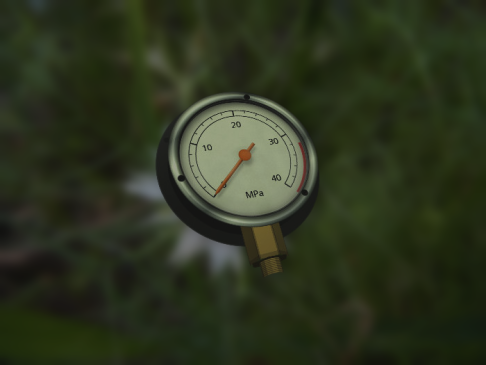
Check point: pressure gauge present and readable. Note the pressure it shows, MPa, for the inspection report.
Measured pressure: 0 MPa
